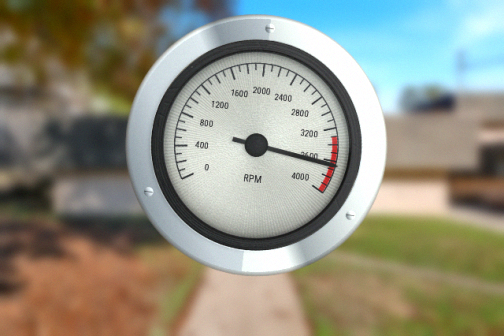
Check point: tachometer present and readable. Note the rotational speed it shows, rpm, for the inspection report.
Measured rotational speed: 3650 rpm
